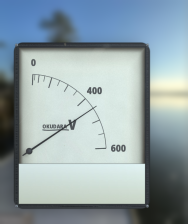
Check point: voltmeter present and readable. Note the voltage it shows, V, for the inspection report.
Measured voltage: 450 V
